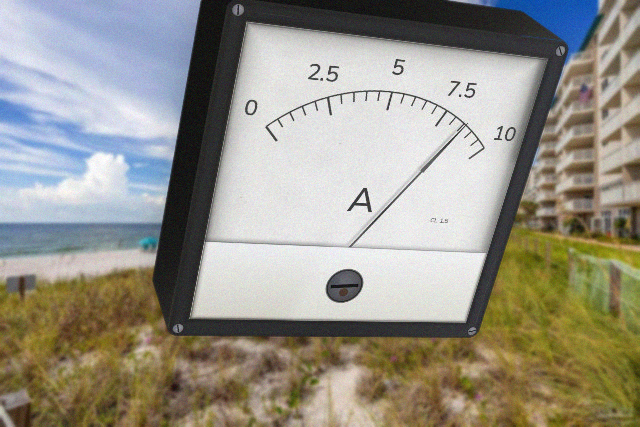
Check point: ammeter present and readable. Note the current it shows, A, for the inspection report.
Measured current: 8.5 A
